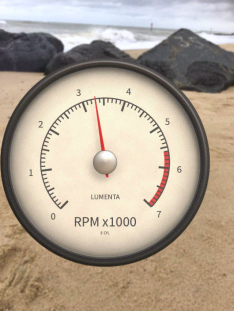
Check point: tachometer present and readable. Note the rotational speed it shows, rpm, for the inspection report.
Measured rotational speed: 3300 rpm
